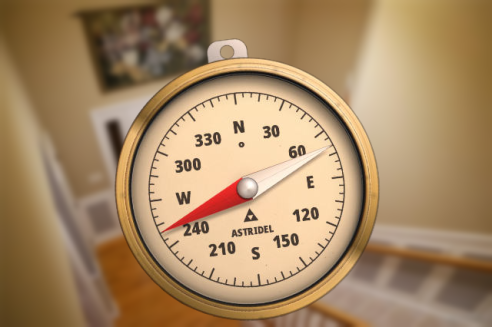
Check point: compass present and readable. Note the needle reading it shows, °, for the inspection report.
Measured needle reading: 250 °
